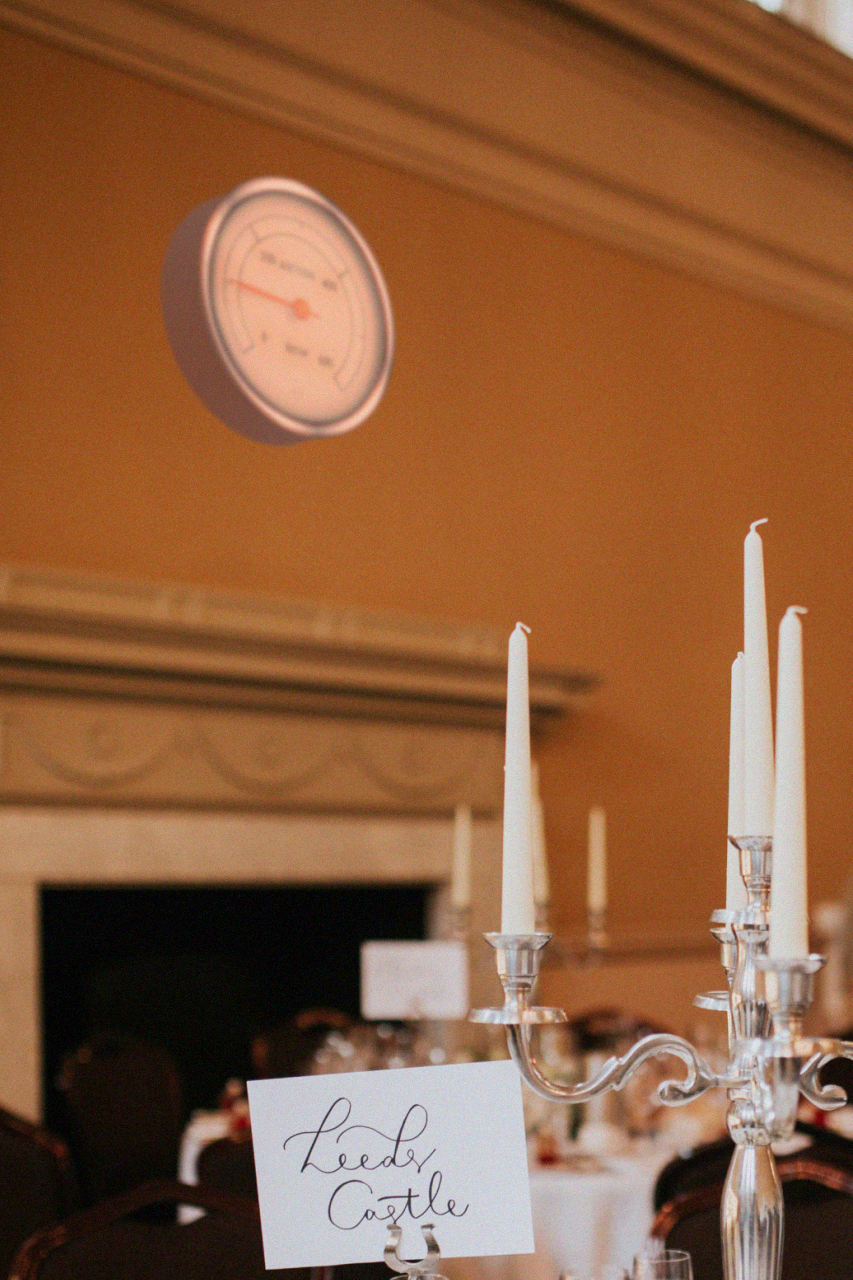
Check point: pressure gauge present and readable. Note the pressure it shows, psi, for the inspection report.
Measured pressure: 100 psi
